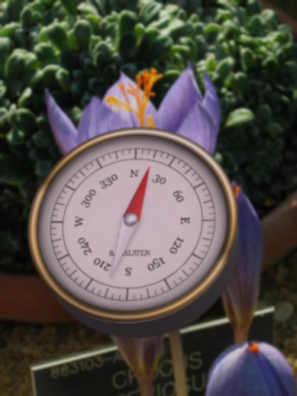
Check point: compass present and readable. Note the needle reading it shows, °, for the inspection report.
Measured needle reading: 15 °
